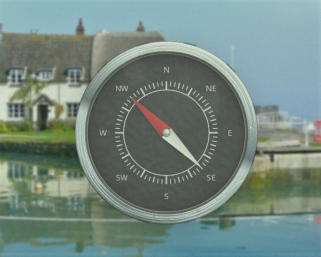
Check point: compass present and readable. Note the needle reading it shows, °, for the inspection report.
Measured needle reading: 315 °
